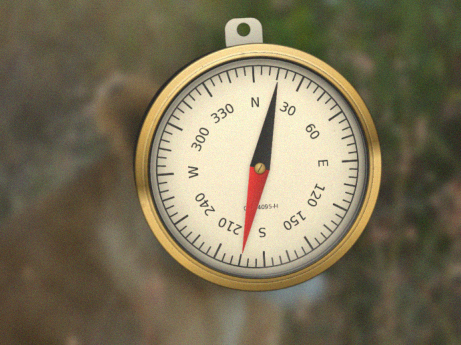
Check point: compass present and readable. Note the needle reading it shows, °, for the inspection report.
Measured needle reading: 195 °
